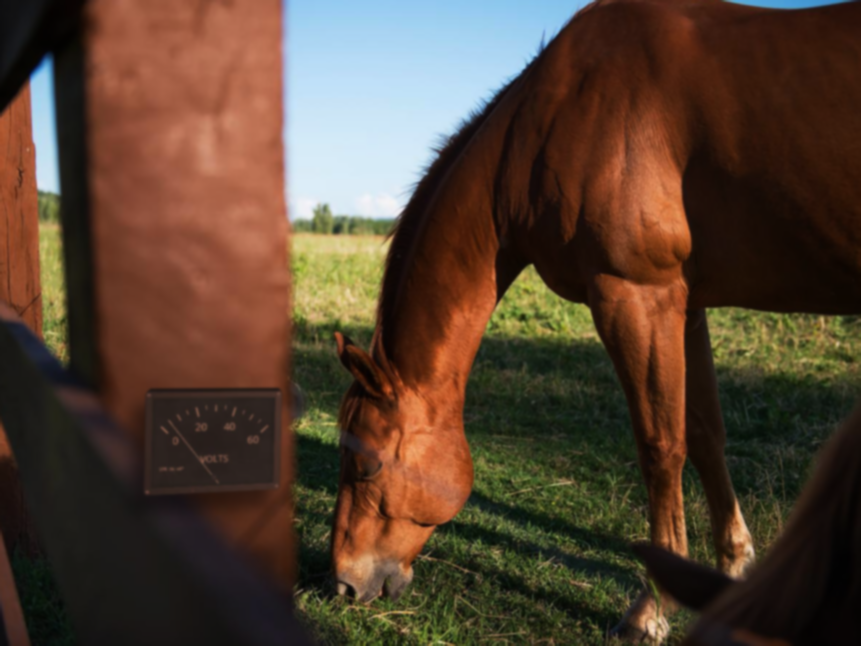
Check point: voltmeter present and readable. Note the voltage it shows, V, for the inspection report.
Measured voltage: 5 V
